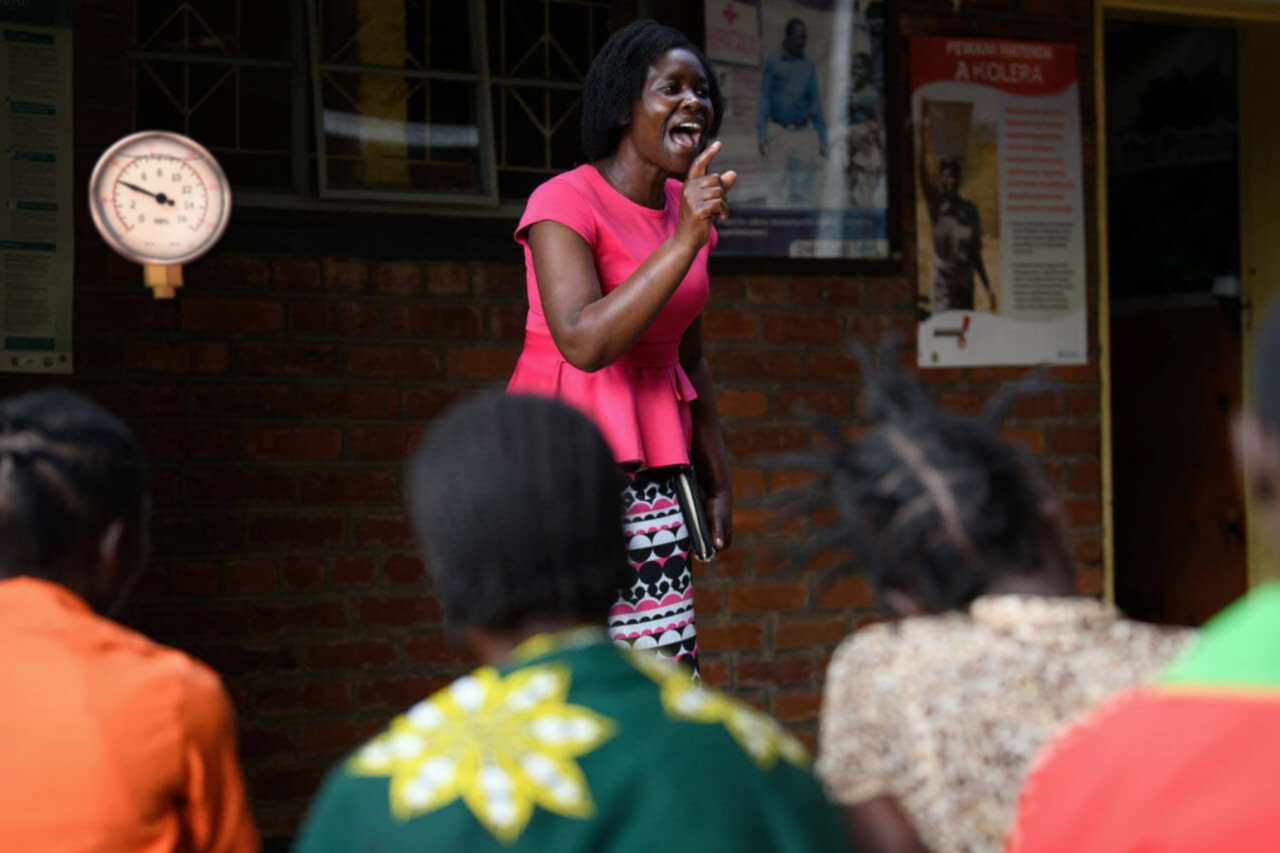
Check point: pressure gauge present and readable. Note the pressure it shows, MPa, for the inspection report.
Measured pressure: 4 MPa
